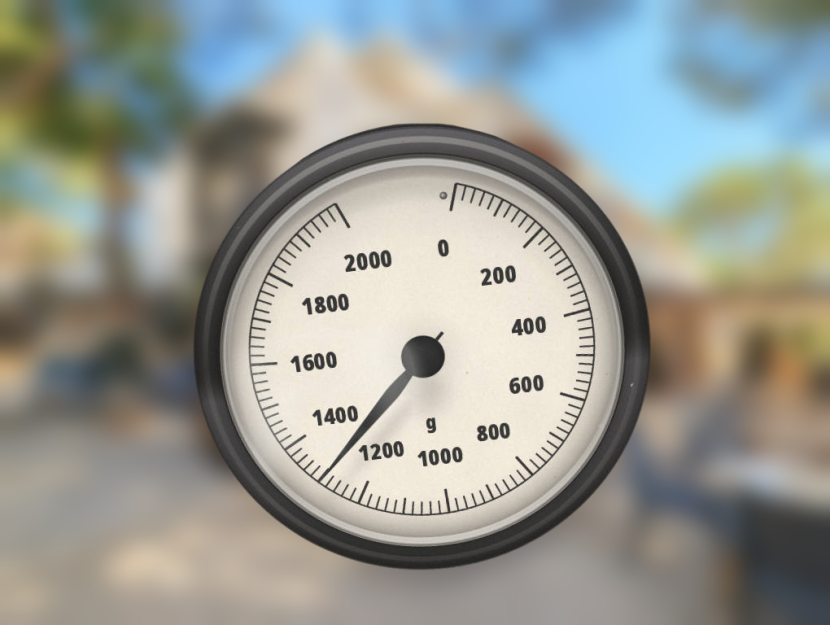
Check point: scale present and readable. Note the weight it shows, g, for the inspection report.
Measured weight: 1300 g
